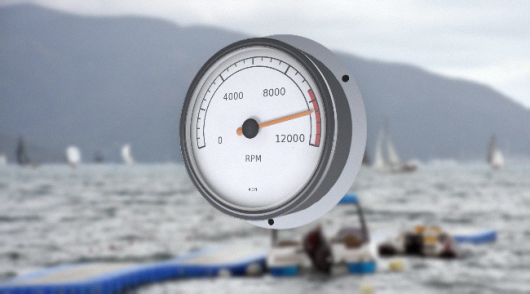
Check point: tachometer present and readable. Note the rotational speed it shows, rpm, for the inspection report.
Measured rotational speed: 10500 rpm
